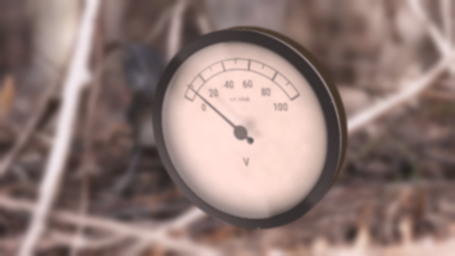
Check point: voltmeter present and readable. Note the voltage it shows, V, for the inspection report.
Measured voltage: 10 V
